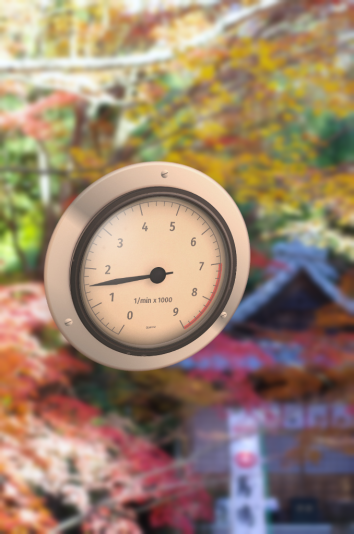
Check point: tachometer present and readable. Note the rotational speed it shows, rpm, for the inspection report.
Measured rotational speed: 1600 rpm
